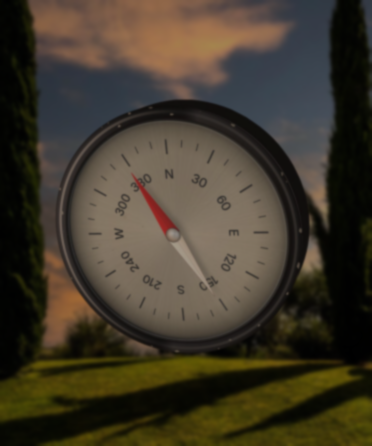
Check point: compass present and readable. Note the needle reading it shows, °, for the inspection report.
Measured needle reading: 330 °
